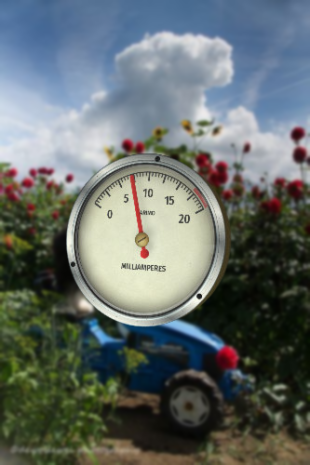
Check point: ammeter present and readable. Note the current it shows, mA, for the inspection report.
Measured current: 7.5 mA
